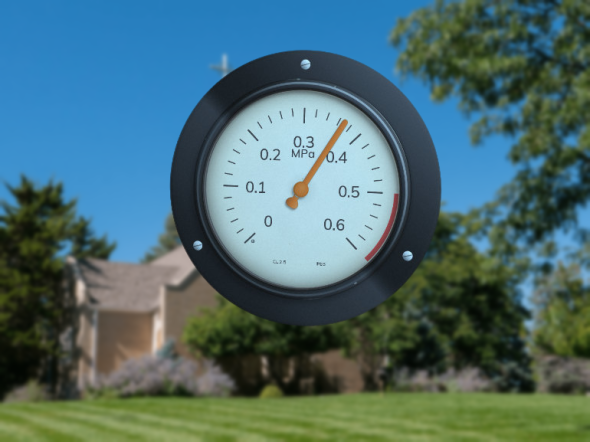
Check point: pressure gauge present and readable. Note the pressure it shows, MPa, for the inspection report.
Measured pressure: 0.37 MPa
